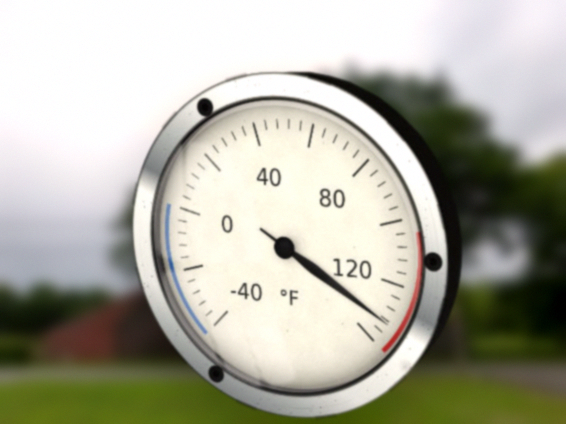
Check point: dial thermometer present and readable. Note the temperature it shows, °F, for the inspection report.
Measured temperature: 132 °F
